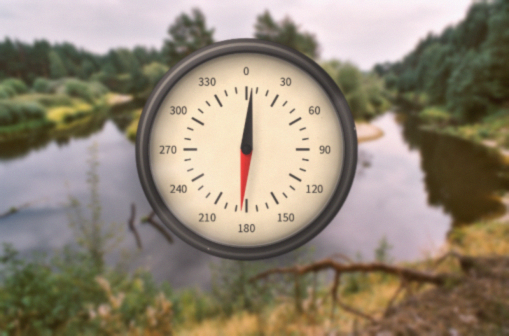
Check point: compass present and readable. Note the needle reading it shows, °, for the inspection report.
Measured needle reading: 185 °
